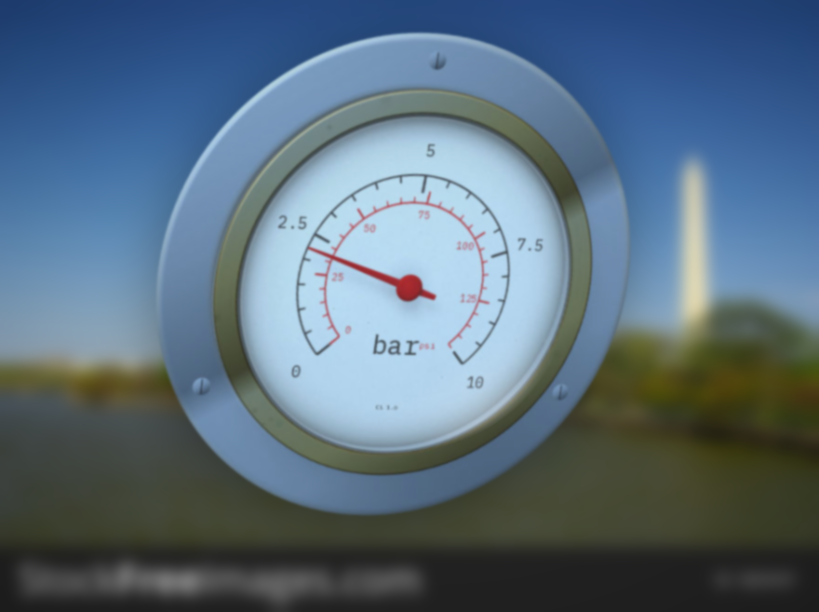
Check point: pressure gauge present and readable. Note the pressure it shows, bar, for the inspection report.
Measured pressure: 2.25 bar
